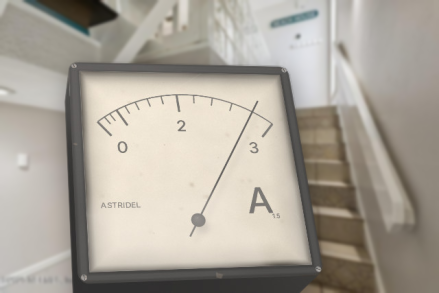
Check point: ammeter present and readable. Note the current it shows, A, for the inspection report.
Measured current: 2.8 A
